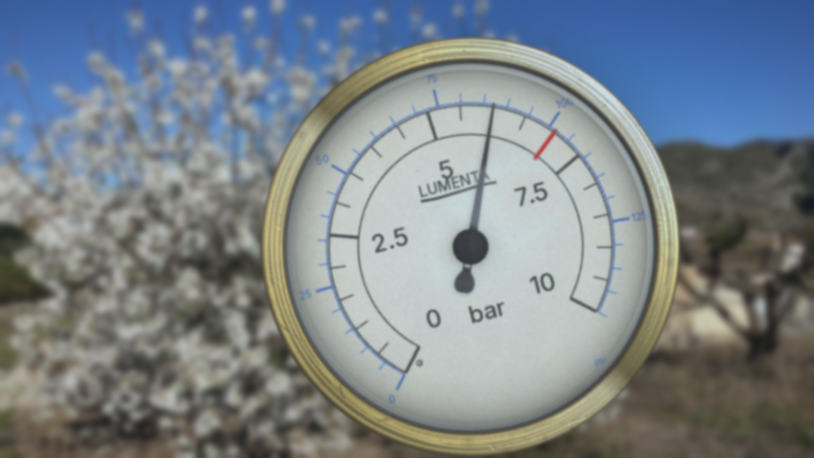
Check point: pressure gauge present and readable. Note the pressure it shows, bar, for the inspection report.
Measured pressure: 6 bar
